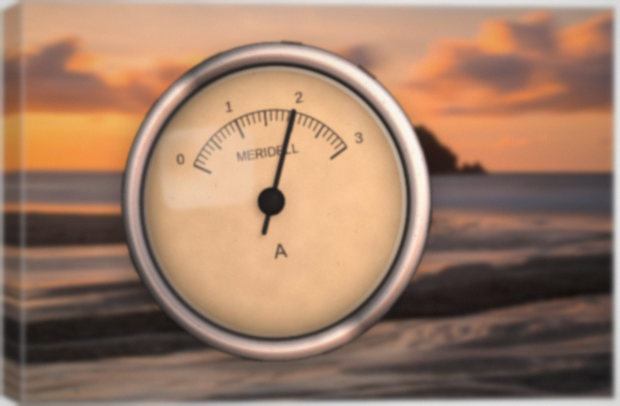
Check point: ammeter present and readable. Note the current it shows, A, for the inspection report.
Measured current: 2 A
